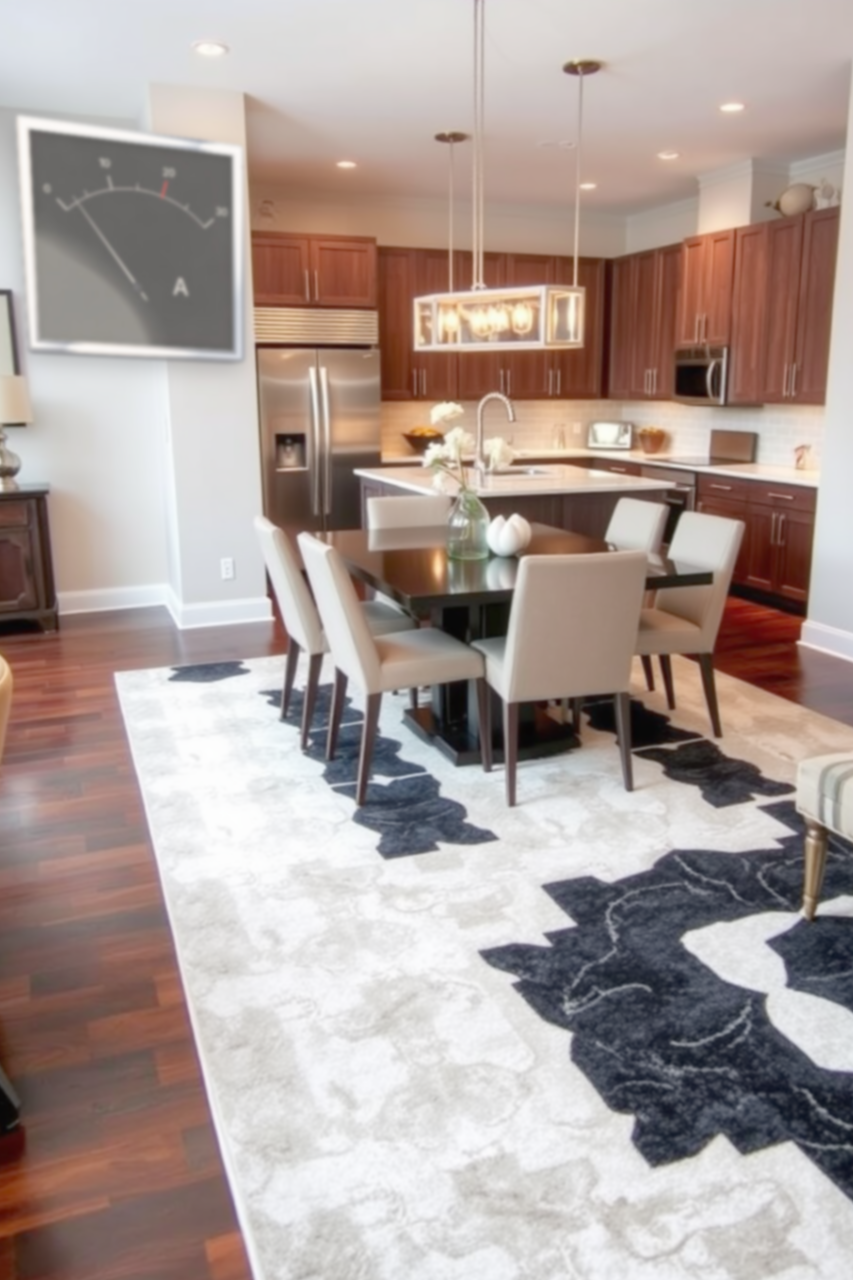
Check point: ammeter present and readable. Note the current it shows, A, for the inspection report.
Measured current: 2.5 A
